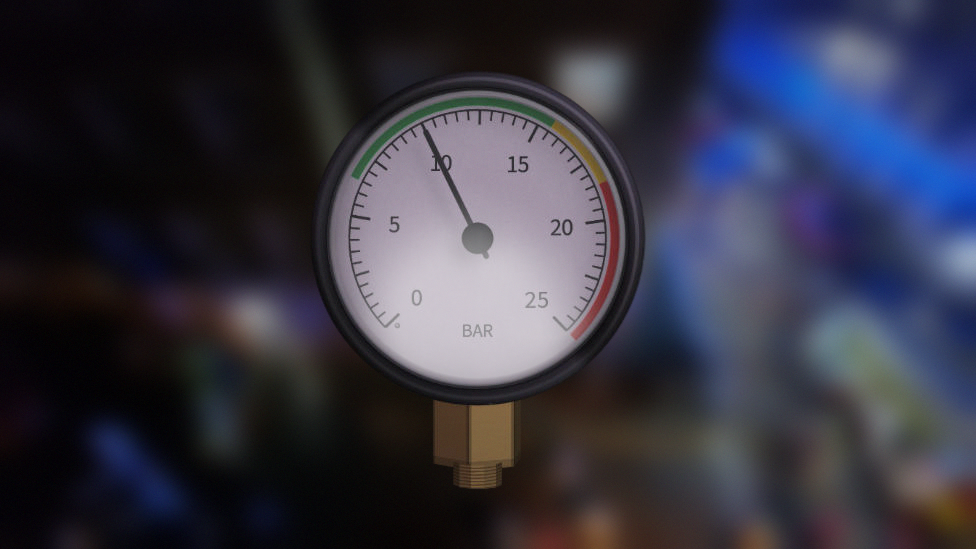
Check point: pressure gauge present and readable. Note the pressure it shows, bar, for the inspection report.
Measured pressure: 10 bar
